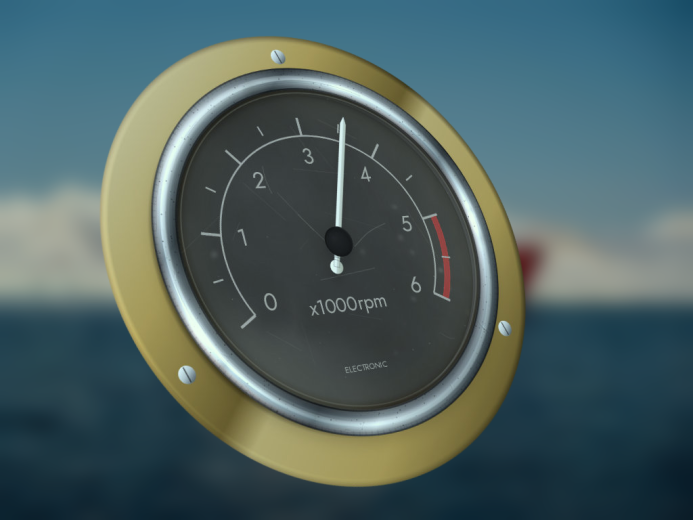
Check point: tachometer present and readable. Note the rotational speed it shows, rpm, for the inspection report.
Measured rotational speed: 3500 rpm
